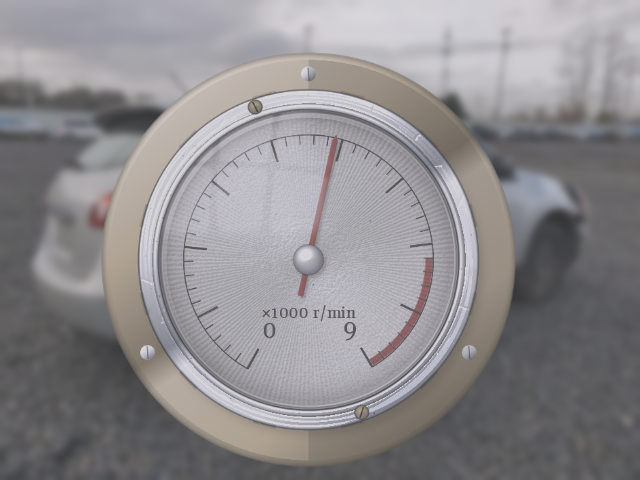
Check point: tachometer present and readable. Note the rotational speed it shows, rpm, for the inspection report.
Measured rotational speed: 4900 rpm
